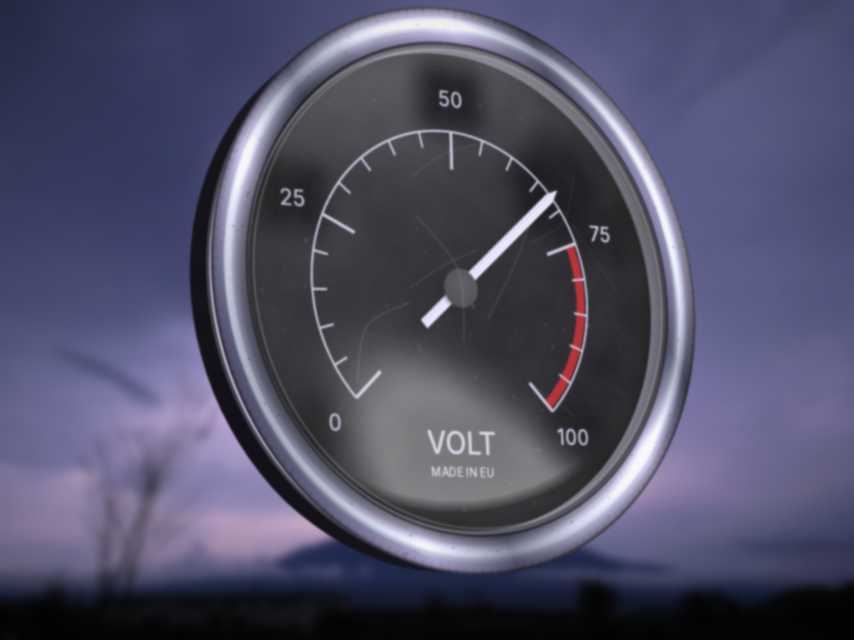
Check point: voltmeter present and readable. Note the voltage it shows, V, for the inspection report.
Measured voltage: 67.5 V
